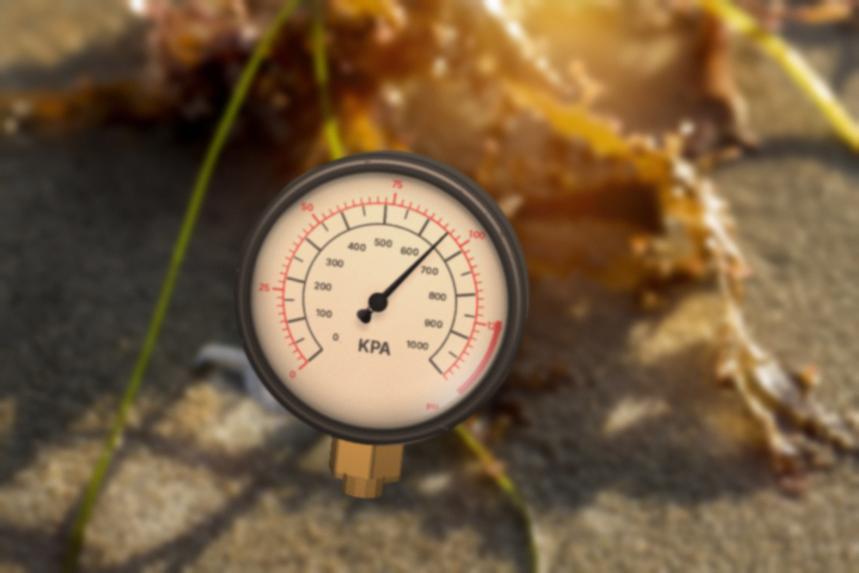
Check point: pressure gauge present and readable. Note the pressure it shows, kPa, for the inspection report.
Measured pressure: 650 kPa
